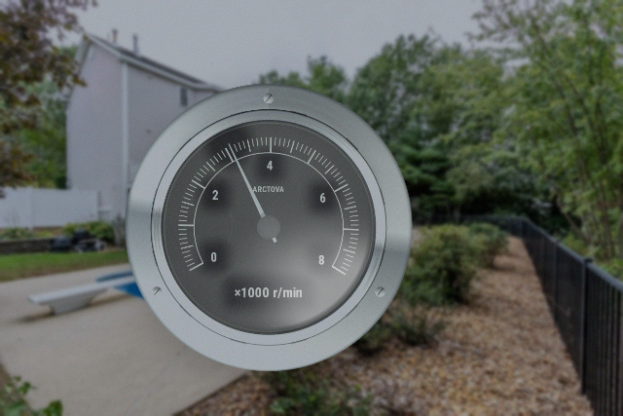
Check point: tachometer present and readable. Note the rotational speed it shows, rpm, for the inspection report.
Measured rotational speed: 3100 rpm
